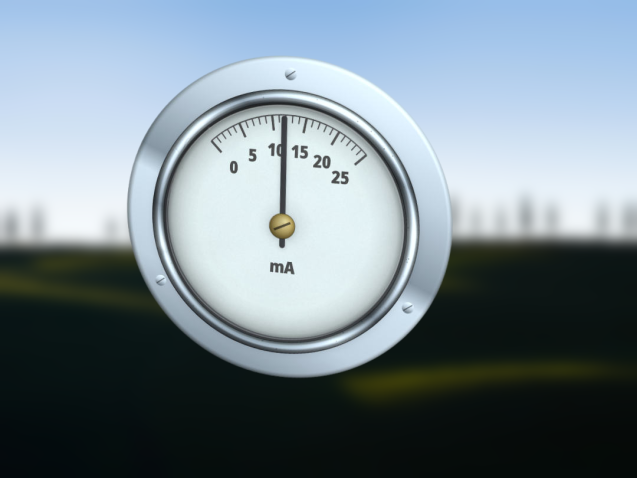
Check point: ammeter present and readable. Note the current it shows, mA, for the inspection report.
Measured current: 12 mA
